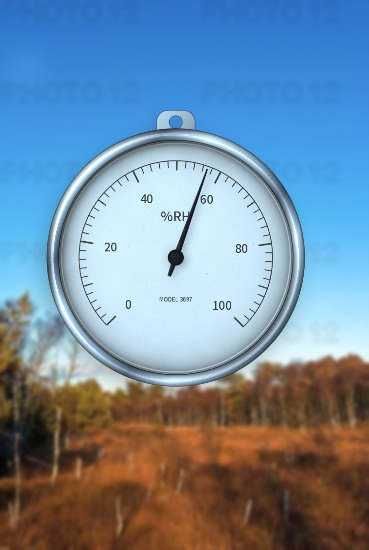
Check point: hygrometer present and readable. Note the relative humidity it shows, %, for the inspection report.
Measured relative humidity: 57 %
